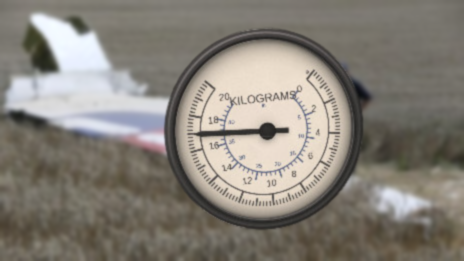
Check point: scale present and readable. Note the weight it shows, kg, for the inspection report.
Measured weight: 17 kg
